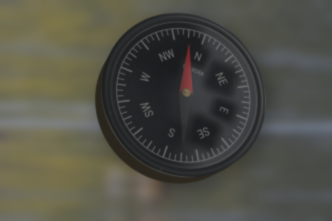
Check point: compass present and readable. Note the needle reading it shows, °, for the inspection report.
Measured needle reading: 345 °
